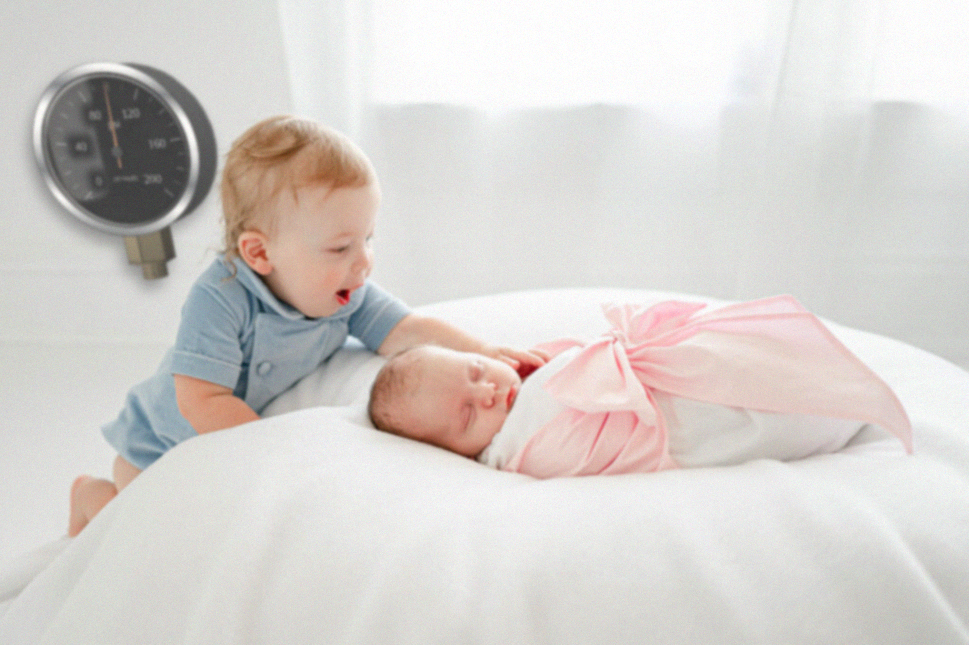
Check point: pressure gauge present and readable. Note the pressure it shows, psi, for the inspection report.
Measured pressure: 100 psi
